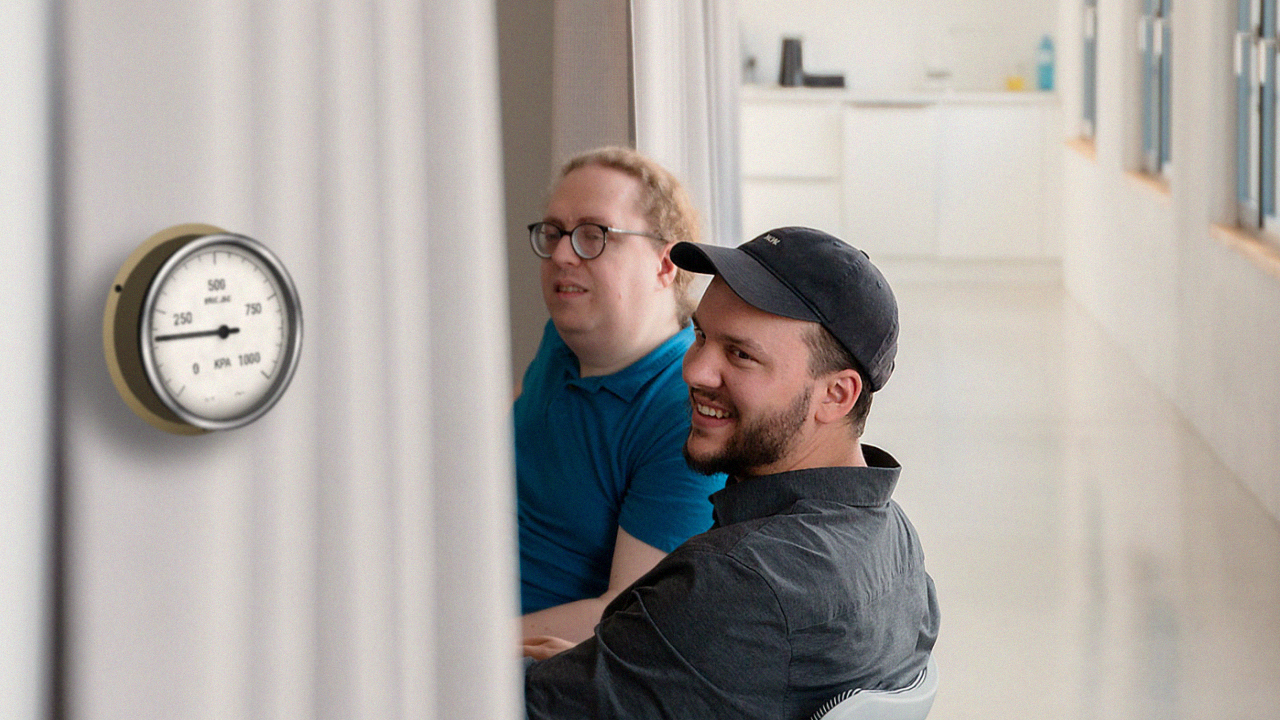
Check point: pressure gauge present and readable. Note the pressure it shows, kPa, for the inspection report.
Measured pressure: 175 kPa
